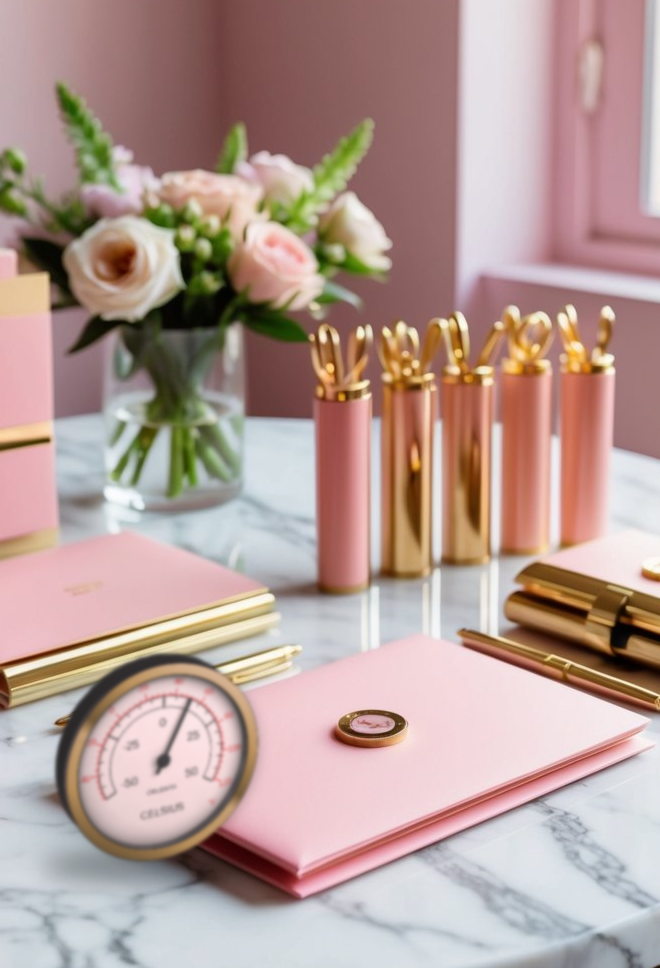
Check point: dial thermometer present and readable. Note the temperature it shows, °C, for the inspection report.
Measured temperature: 10 °C
